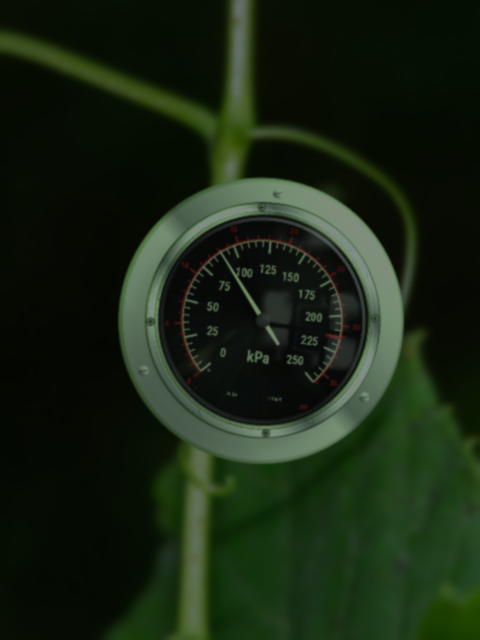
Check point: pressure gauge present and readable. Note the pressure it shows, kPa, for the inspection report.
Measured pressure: 90 kPa
